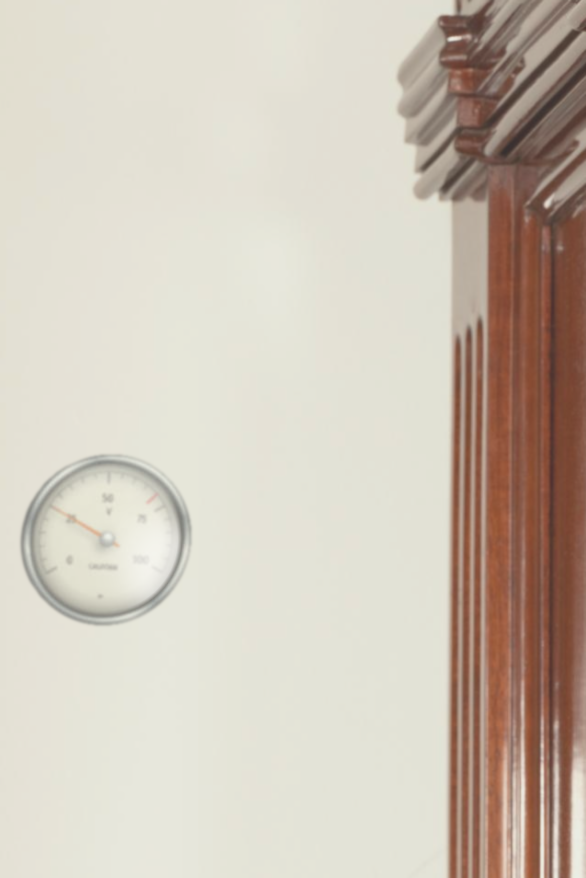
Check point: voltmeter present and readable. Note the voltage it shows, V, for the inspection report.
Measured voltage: 25 V
